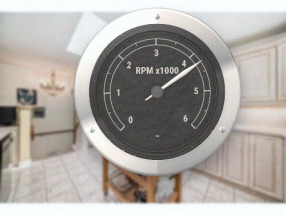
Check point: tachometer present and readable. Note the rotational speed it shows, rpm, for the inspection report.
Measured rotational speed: 4250 rpm
